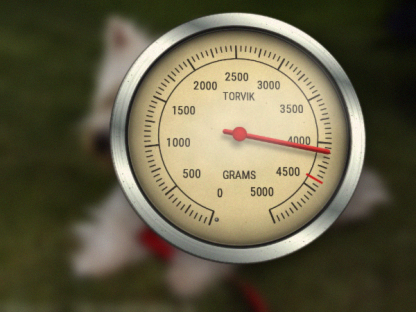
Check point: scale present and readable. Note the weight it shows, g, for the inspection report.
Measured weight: 4100 g
